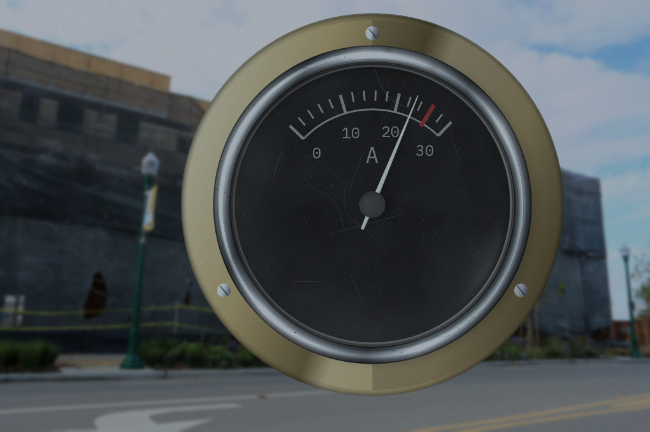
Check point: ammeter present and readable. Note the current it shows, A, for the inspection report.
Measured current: 23 A
